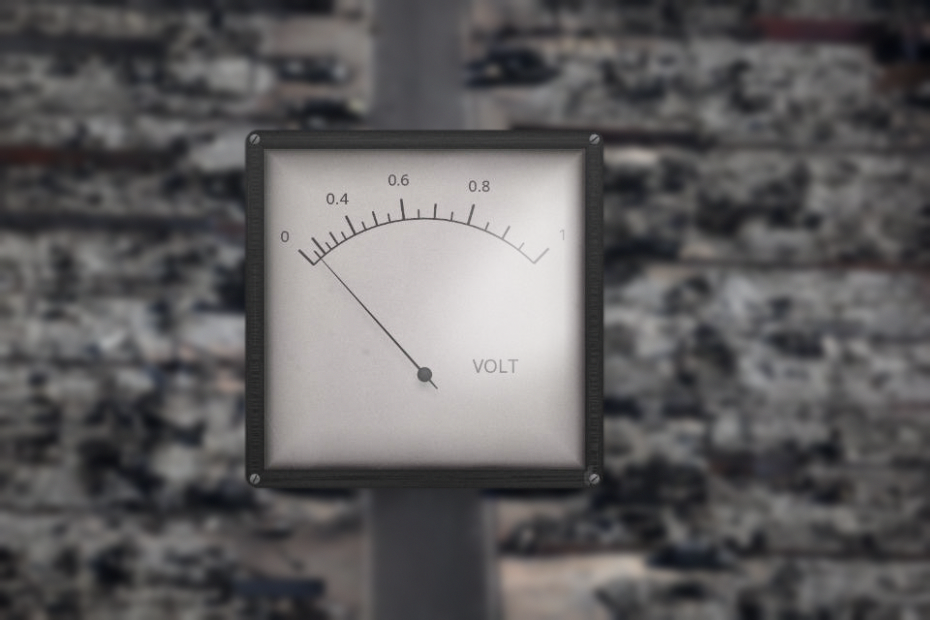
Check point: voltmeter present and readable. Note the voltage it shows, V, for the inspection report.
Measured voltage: 0.15 V
